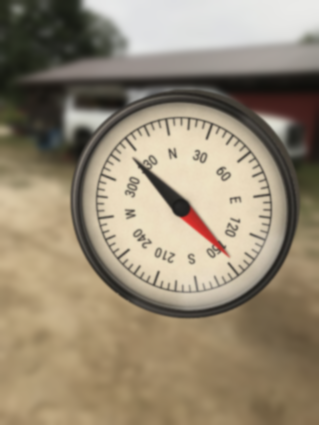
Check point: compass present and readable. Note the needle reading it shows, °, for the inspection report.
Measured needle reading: 145 °
